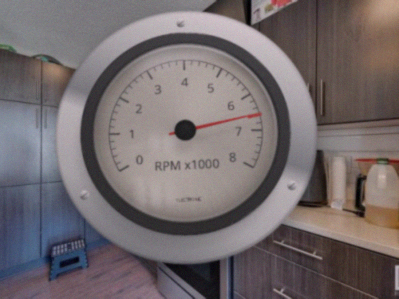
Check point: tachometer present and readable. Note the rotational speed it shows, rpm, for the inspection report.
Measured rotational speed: 6600 rpm
